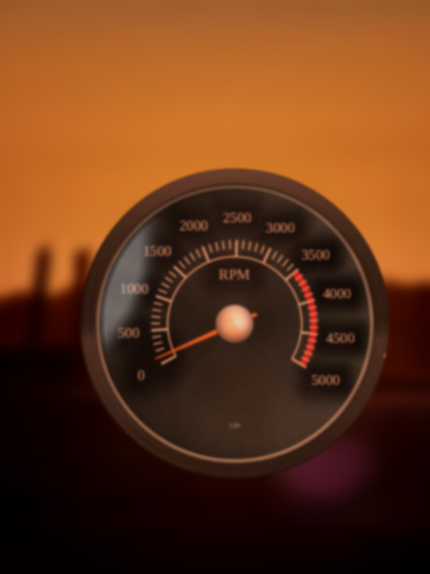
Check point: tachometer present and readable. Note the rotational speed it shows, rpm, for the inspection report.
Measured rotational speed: 100 rpm
